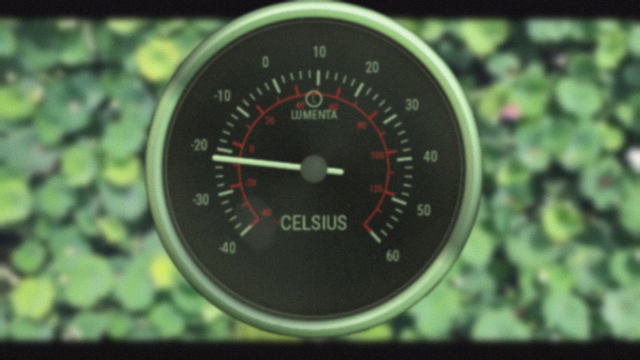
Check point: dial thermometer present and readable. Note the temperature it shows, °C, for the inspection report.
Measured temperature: -22 °C
